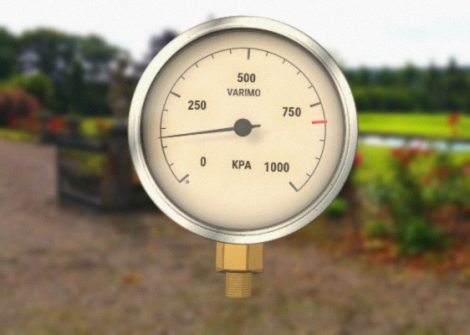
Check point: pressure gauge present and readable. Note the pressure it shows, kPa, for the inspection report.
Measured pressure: 125 kPa
